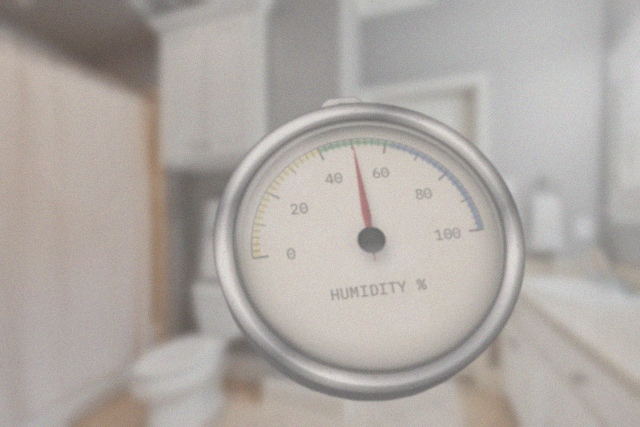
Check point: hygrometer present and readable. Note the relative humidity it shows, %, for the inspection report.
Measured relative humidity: 50 %
